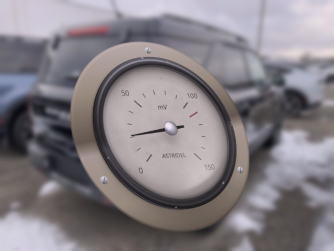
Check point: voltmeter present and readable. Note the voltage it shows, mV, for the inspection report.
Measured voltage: 20 mV
